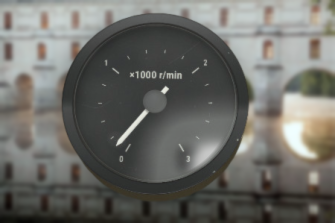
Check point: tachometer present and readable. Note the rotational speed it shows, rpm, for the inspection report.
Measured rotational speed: 100 rpm
